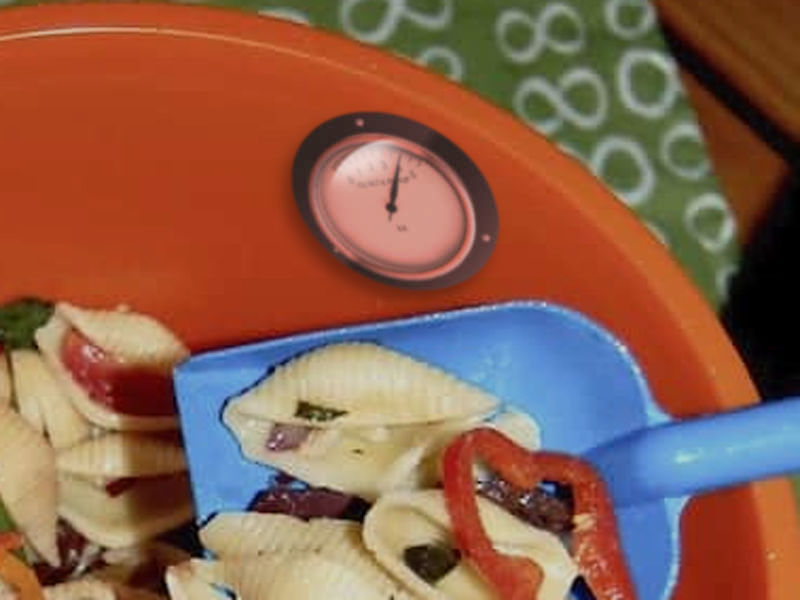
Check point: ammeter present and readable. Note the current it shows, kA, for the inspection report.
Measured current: 4 kA
